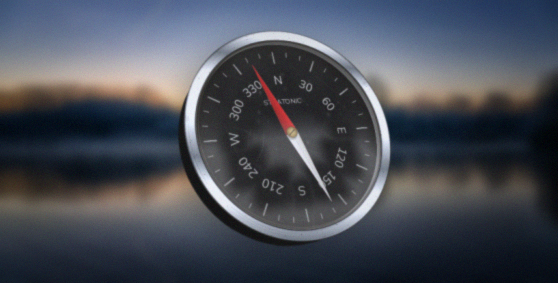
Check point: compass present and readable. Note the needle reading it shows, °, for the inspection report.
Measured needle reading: 340 °
